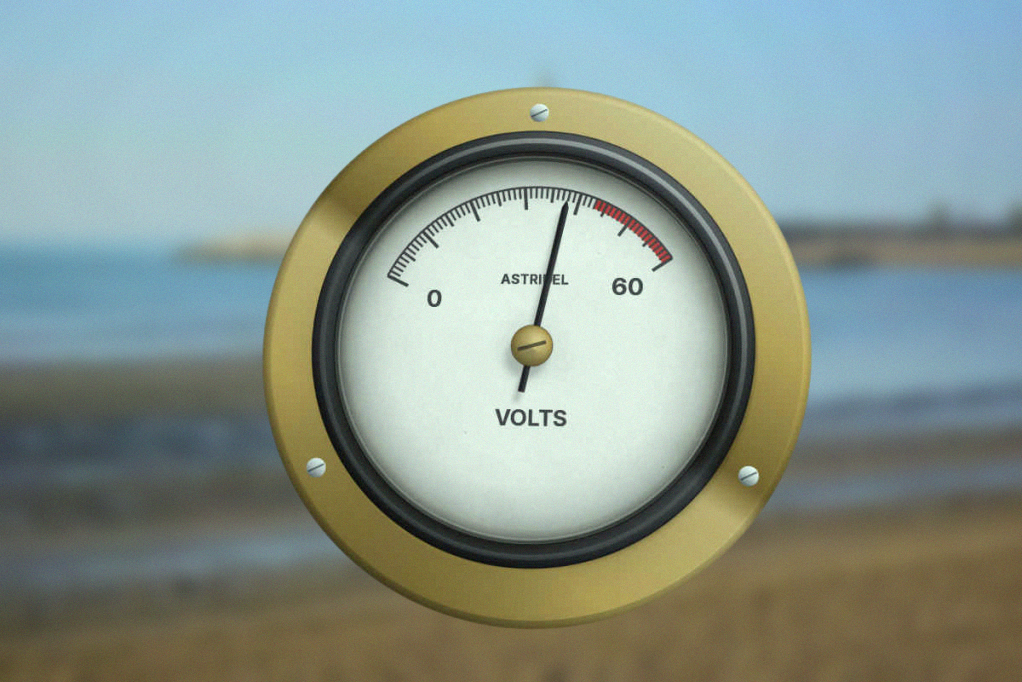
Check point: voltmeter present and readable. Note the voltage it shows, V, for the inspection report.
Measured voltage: 38 V
